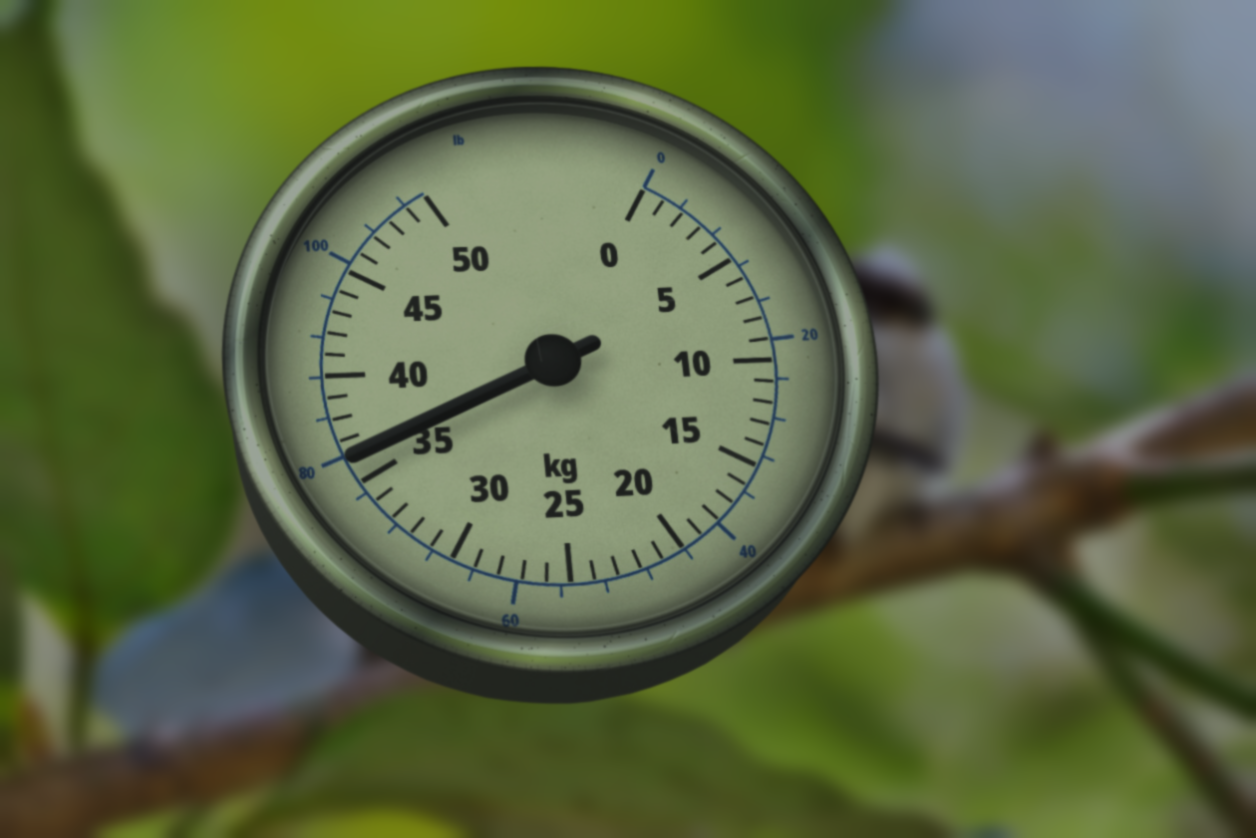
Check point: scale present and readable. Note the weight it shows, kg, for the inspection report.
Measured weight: 36 kg
